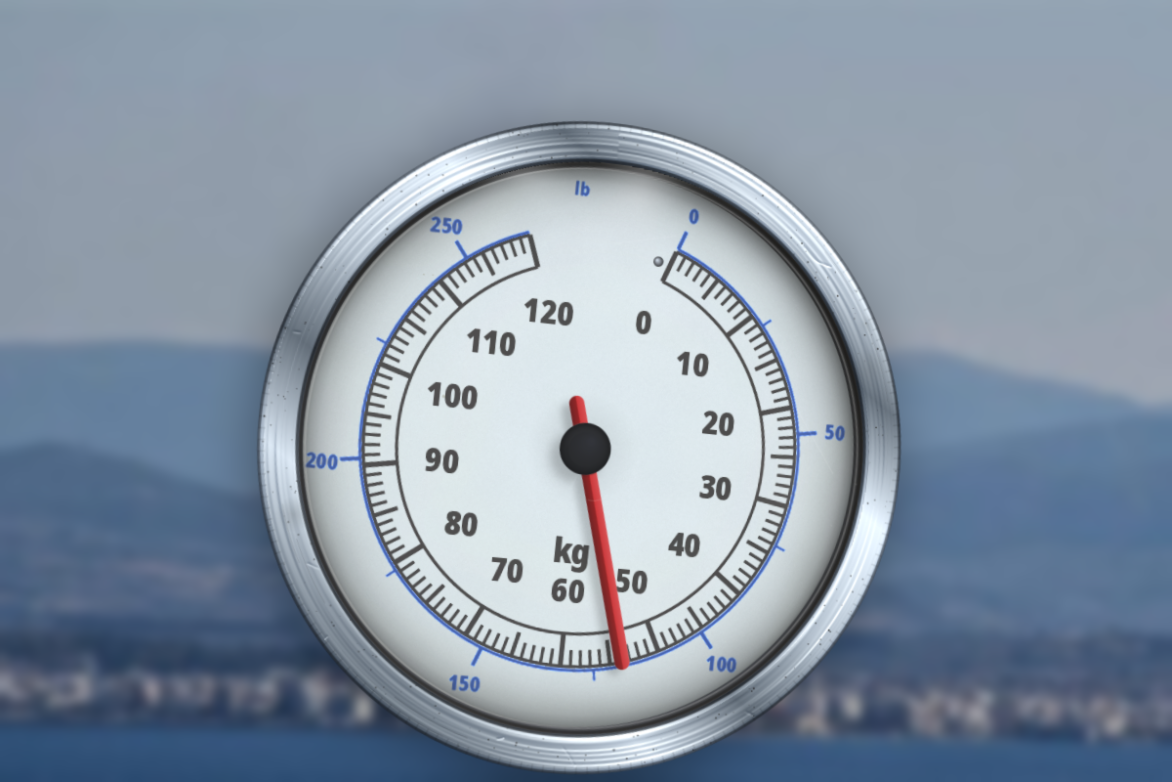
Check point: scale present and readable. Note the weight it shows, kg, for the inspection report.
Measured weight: 54 kg
